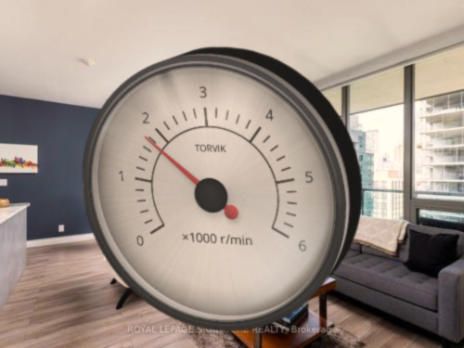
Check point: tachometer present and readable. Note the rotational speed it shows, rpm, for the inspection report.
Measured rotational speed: 1800 rpm
